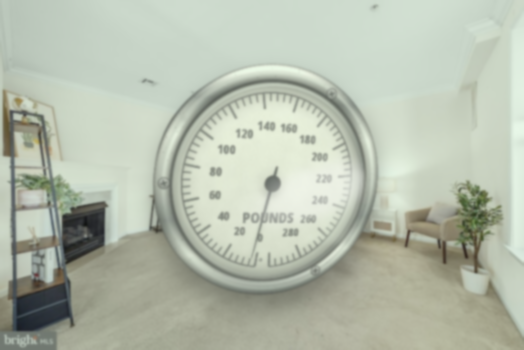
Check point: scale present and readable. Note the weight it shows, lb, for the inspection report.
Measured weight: 4 lb
